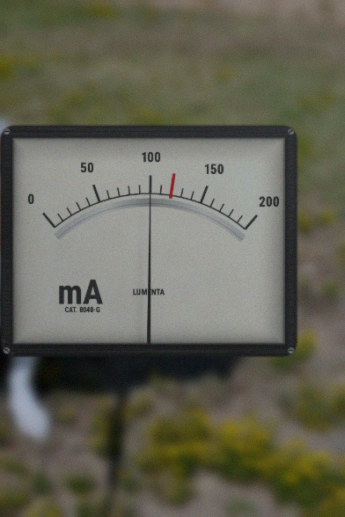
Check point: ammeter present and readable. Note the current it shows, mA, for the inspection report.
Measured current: 100 mA
